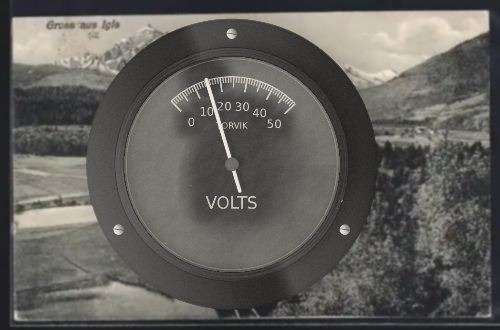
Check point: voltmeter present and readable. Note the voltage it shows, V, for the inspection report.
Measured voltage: 15 V
